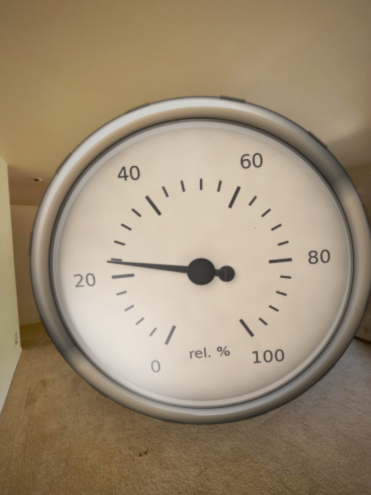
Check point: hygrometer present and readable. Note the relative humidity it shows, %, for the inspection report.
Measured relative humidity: 24 %
